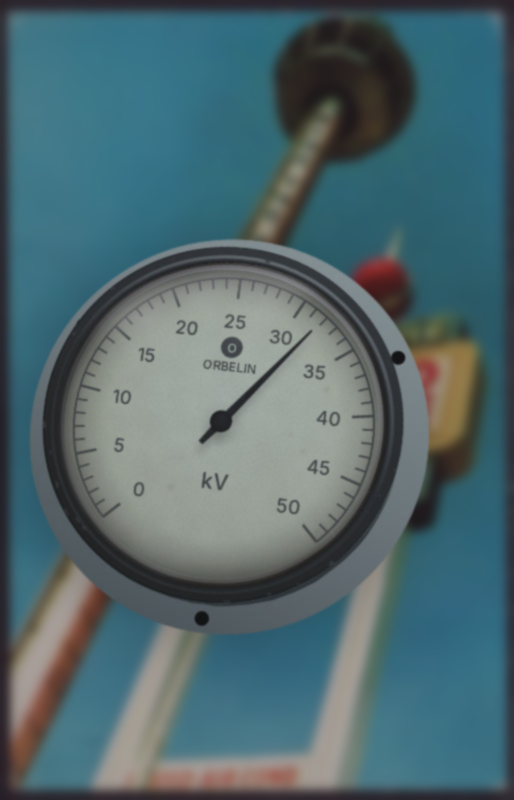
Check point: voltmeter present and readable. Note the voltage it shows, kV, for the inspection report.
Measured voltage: 32 kV
